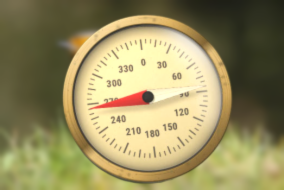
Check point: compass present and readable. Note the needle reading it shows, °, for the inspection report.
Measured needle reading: 265 °
